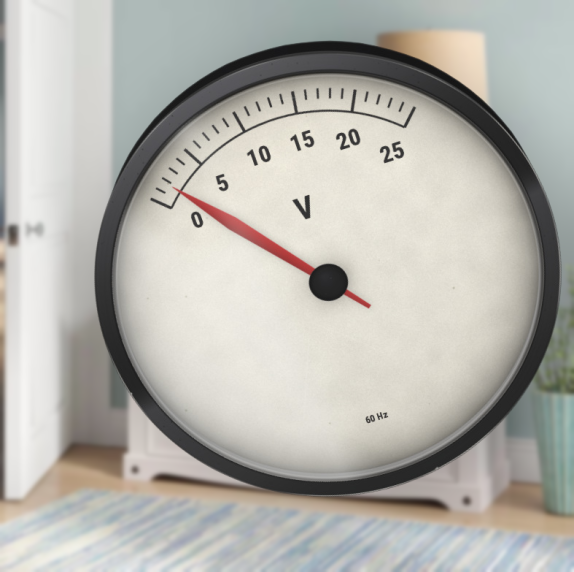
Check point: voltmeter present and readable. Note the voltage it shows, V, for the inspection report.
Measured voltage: 2 V
